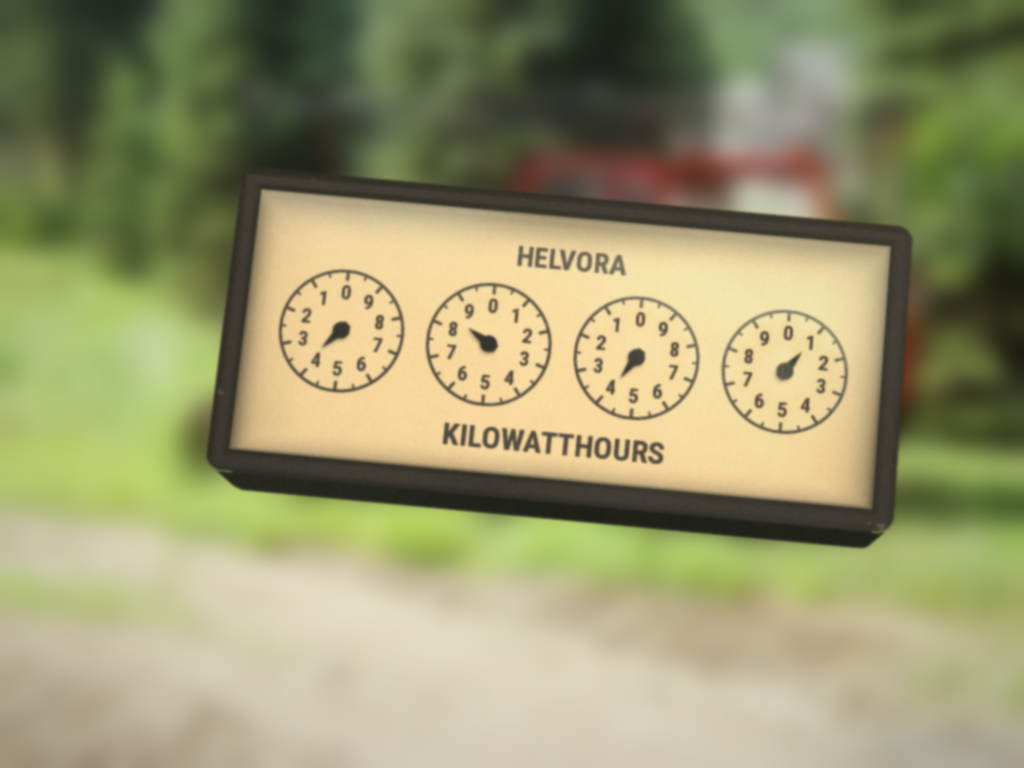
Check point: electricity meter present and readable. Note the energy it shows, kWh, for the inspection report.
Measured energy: 3841 kWh
